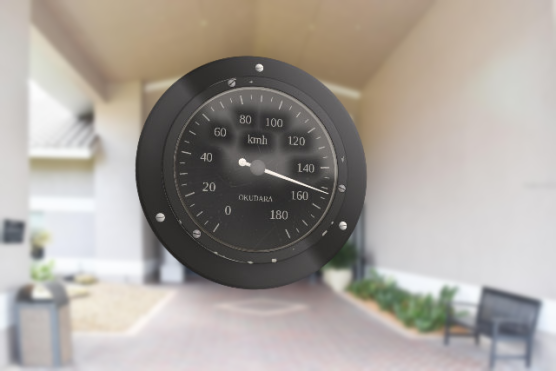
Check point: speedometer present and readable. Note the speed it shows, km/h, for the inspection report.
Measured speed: 152.5 km/h
